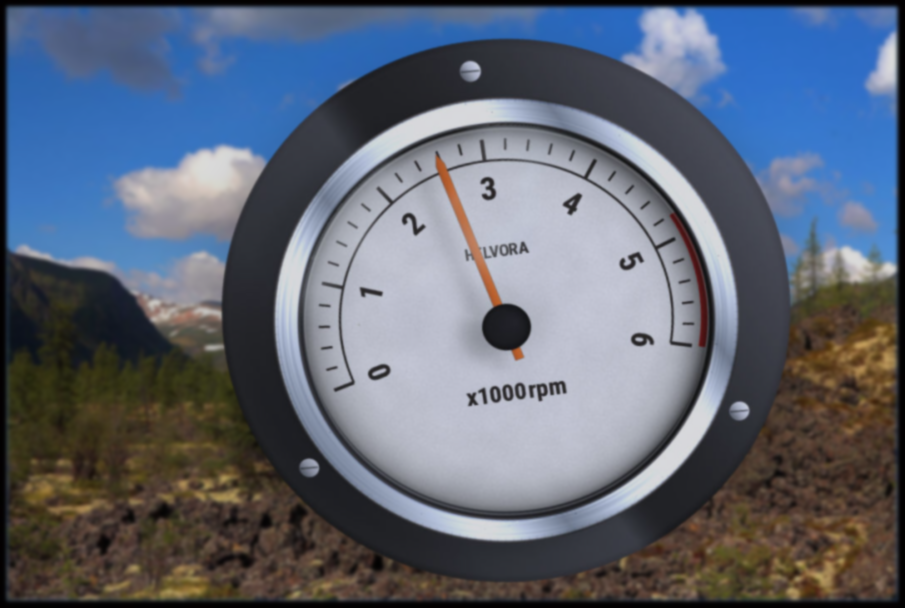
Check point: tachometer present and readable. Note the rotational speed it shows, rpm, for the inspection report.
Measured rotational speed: 2600 rpm
